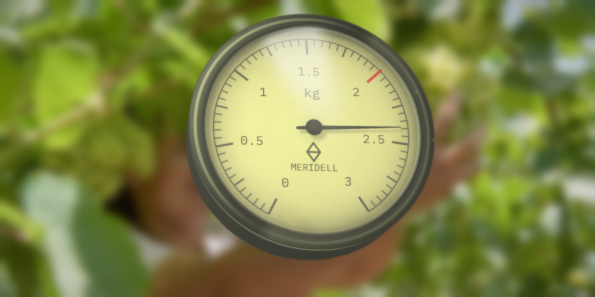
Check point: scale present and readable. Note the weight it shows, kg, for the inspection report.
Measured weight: 2.4 kg
